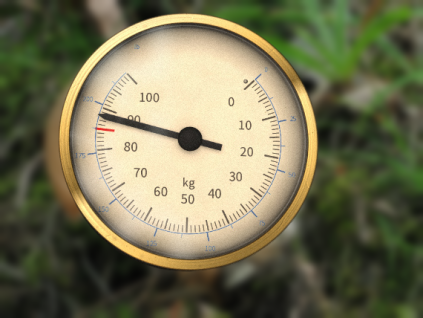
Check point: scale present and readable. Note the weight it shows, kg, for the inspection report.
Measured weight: 88 kg
